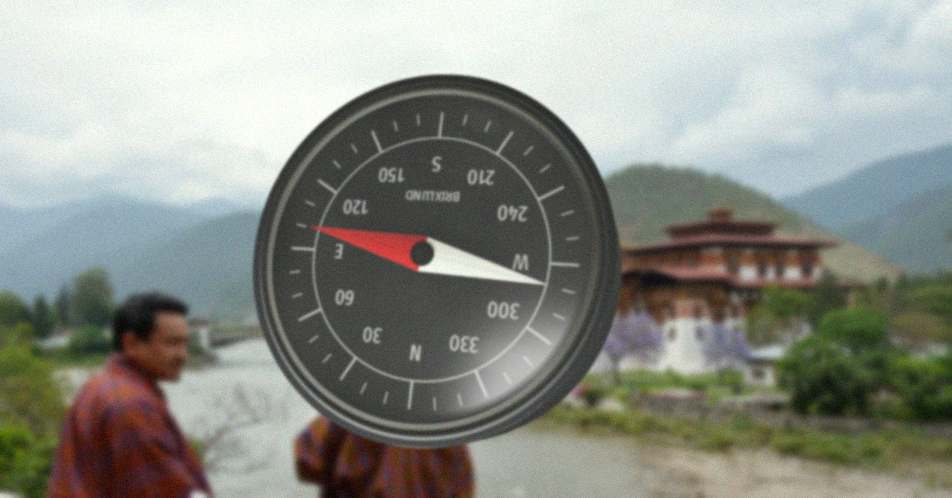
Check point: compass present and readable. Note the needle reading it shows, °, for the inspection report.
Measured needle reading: 100 °
